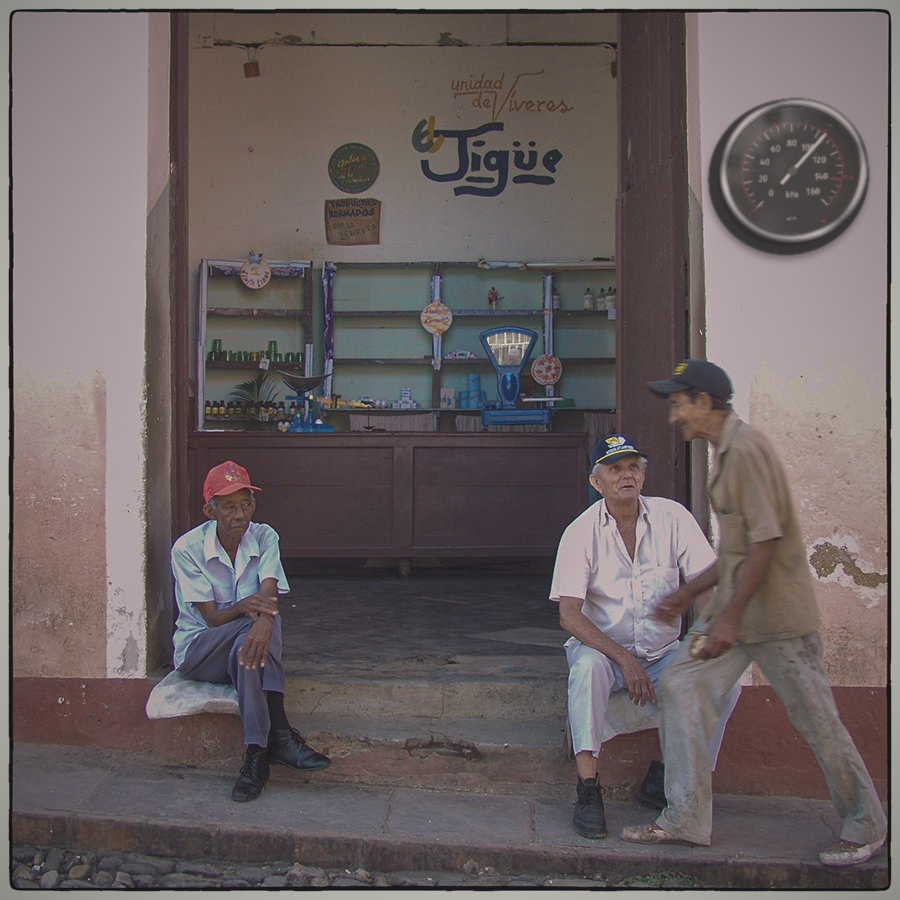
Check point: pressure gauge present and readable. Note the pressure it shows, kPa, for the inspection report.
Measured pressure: 105 kPa
